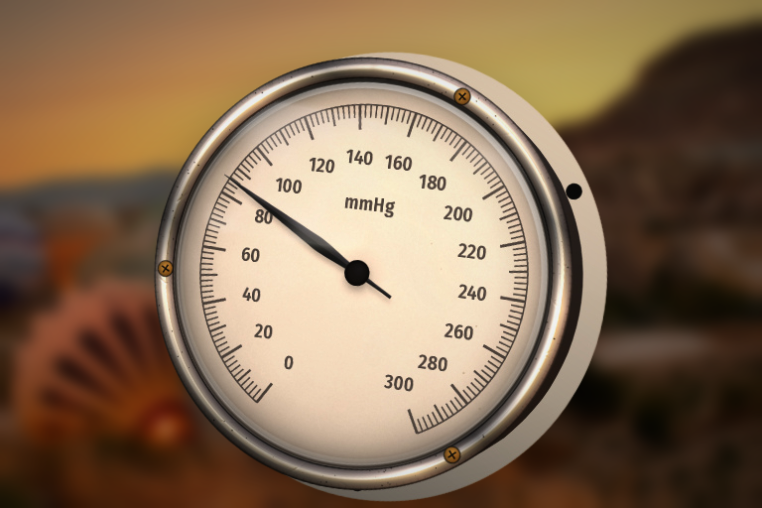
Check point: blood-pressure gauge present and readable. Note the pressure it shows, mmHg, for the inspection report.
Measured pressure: 86 mmHg
